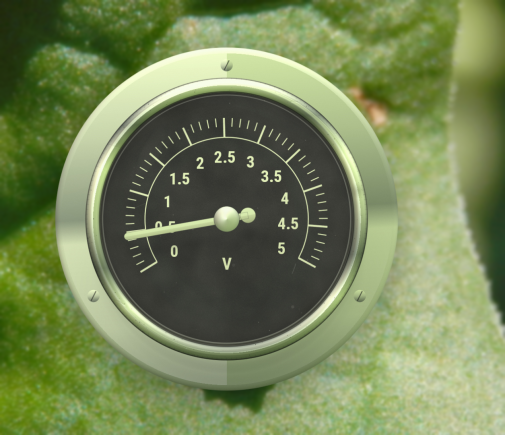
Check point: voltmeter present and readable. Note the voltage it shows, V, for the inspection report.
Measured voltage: 0.45 V
